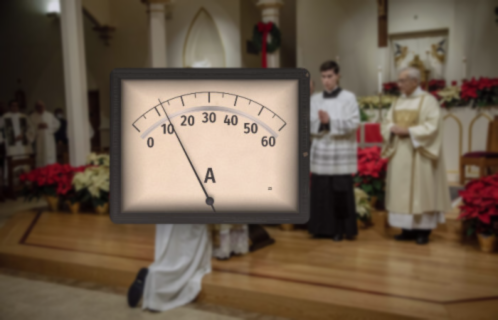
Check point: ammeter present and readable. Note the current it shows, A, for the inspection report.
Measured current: 12.5 A
